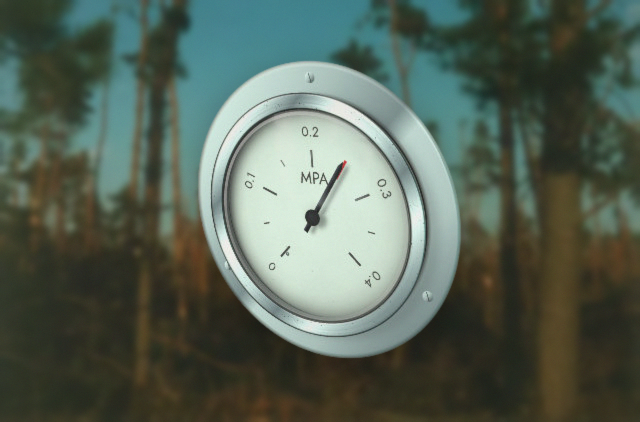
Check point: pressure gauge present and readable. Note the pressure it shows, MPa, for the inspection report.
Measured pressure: 0.25 MPa
